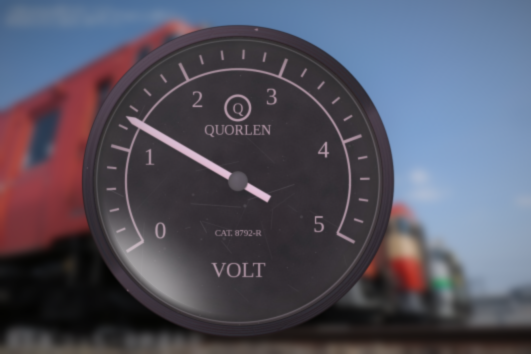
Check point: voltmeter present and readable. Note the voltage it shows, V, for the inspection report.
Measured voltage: 1.3 V
